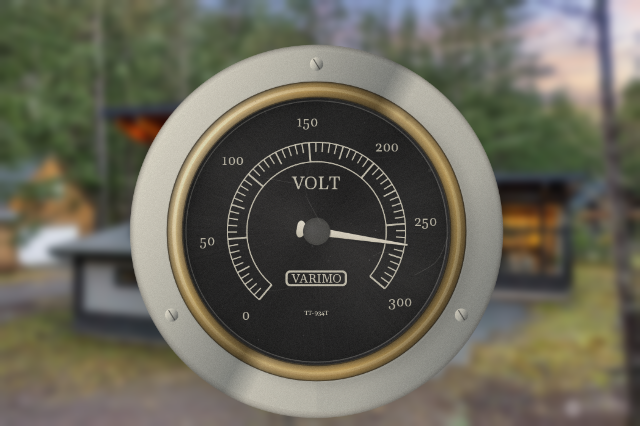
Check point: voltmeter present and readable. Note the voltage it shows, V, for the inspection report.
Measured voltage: 265 V
